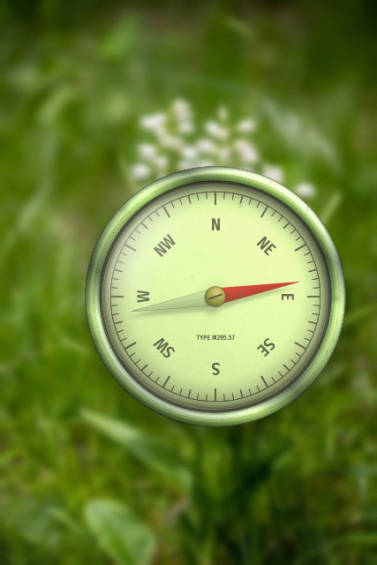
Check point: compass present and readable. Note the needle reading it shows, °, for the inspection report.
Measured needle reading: 80 °
